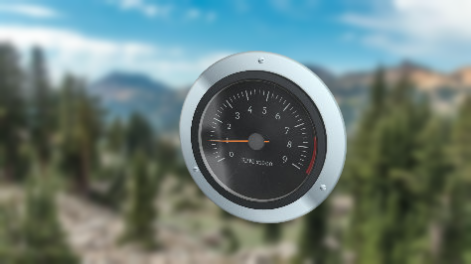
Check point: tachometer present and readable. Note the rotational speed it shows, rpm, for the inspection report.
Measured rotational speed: 1000 rpm
